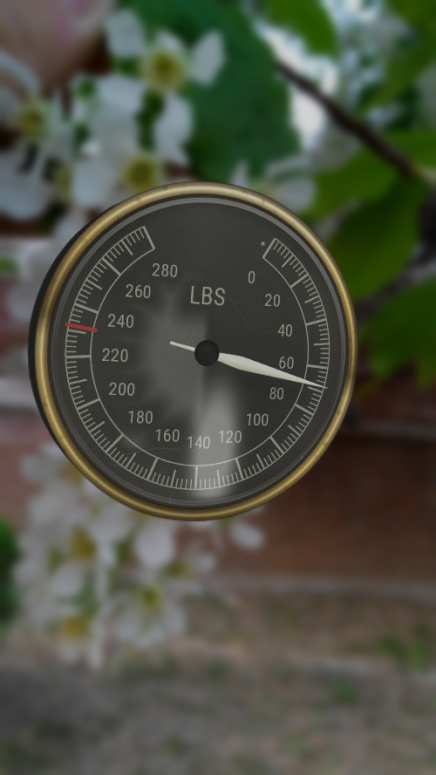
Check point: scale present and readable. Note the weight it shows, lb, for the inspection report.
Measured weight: 68 lb
